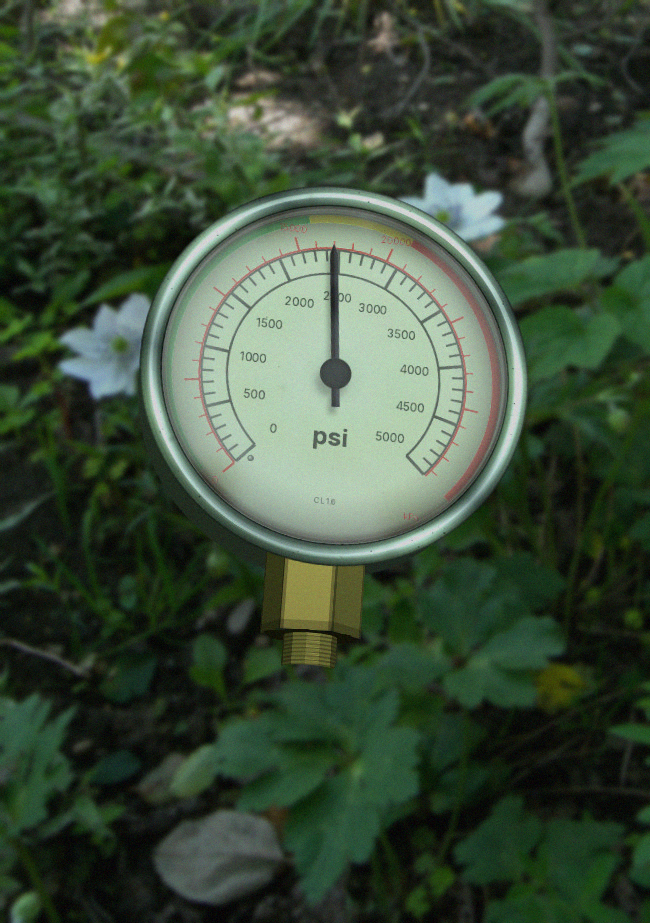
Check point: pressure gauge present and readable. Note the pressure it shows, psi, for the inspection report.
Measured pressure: 2450 psi
